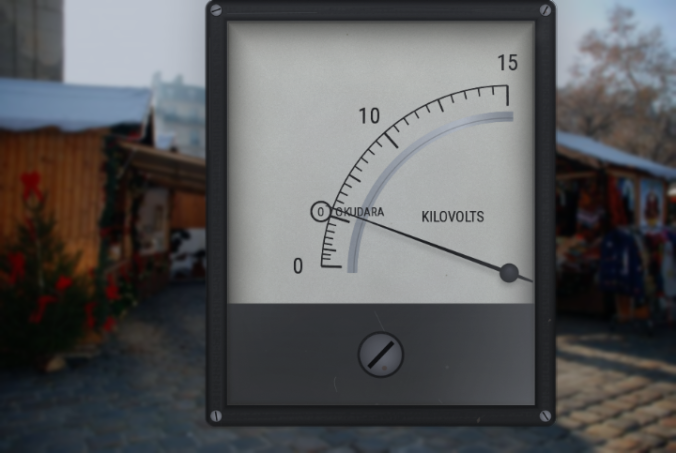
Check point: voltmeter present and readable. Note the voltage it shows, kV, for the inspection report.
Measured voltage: 5.5 kV
